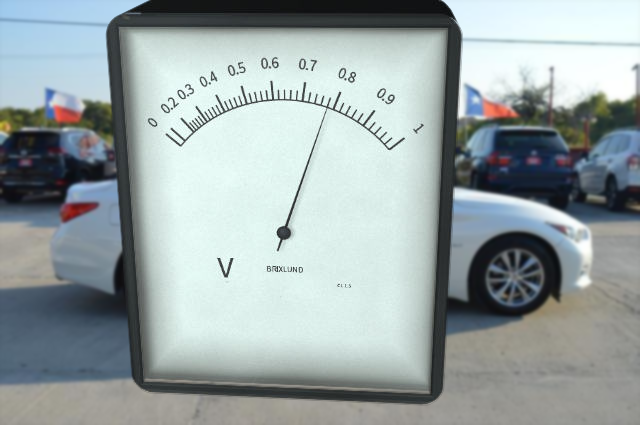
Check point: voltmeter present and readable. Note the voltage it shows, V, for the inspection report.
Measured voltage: 0.78 V
